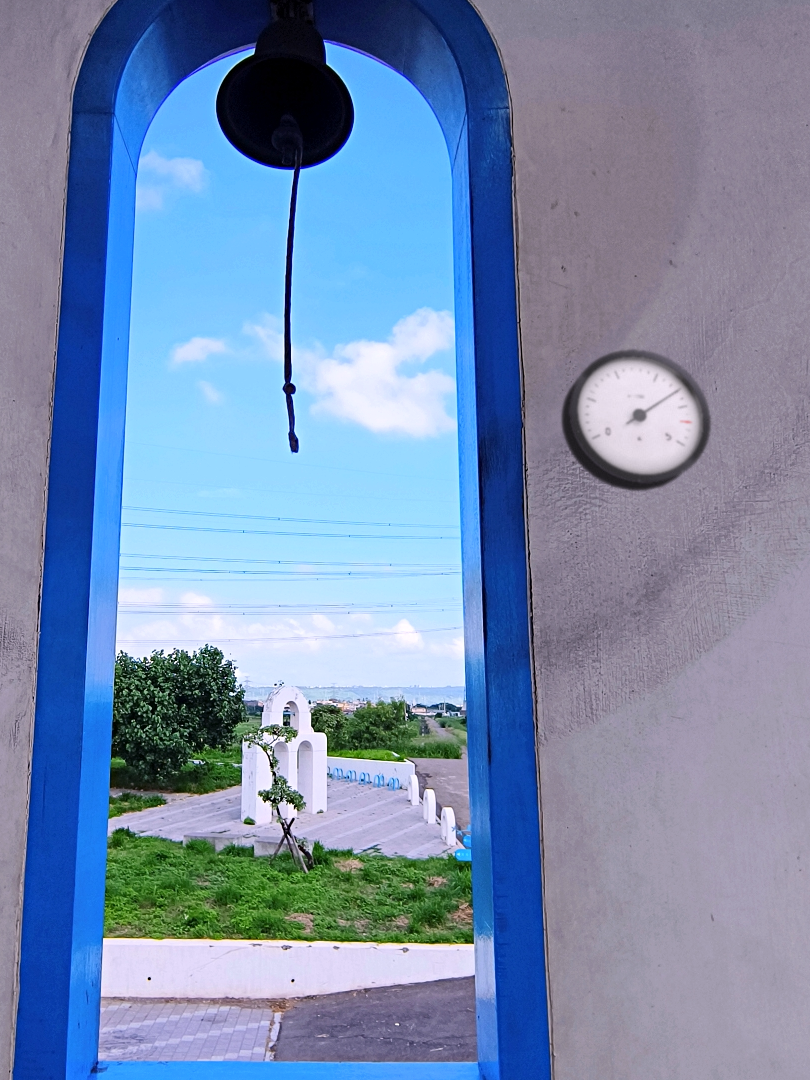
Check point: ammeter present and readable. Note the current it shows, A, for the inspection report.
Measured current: 3.6 A
